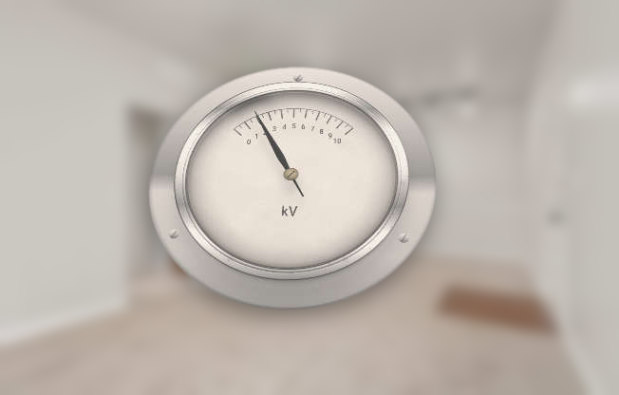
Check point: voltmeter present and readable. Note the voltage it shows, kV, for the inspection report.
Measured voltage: 2 kV
